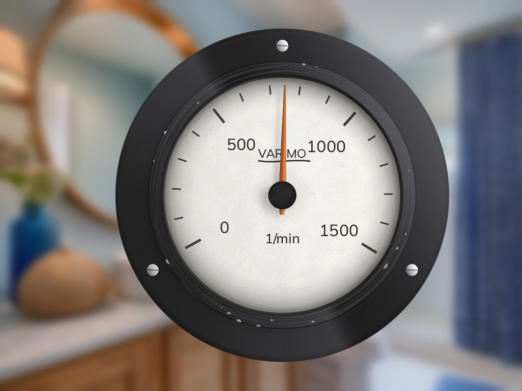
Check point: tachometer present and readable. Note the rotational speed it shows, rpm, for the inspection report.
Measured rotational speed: 750 rpm
